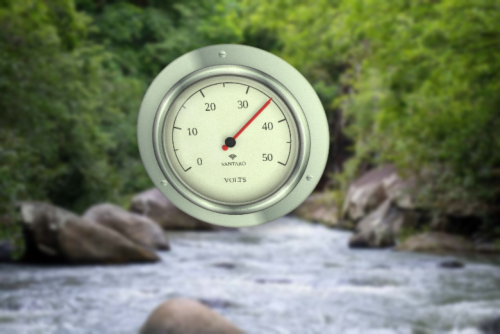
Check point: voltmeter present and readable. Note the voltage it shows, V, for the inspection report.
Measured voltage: 35 V
